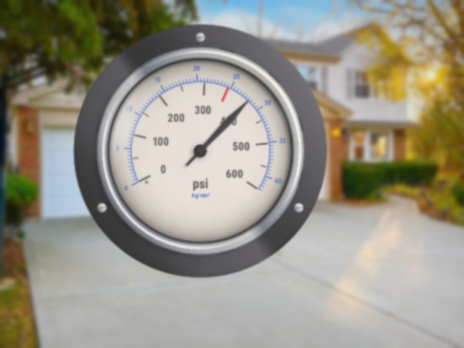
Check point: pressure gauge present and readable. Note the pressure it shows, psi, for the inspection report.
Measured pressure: 400 psi
